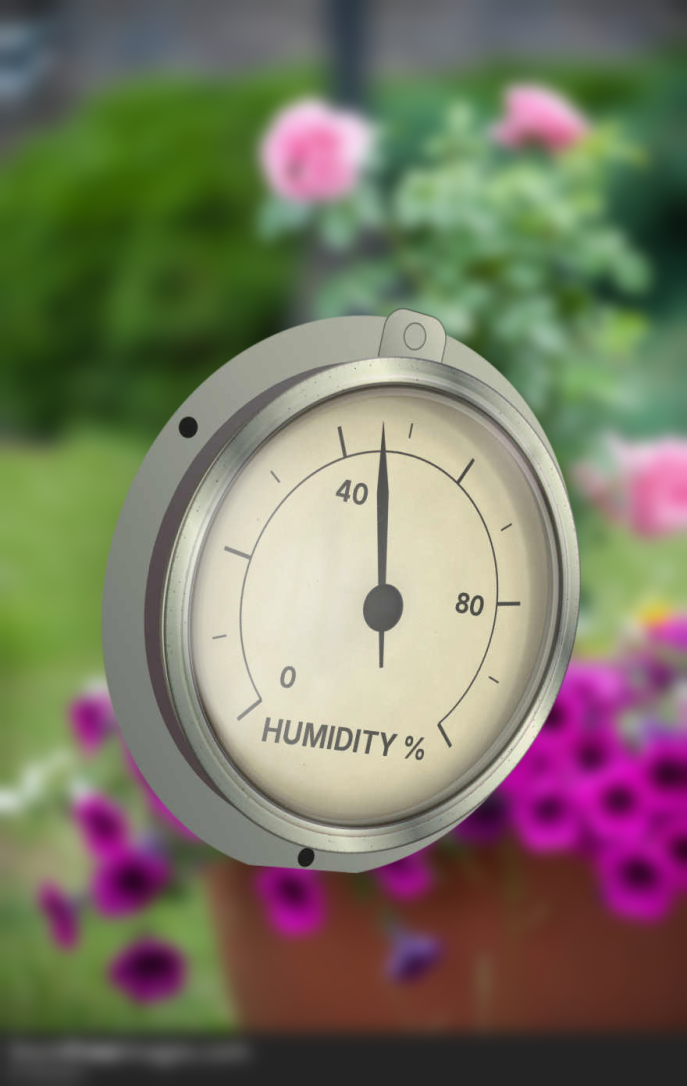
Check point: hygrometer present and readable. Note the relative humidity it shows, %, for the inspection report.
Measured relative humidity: 45 %
